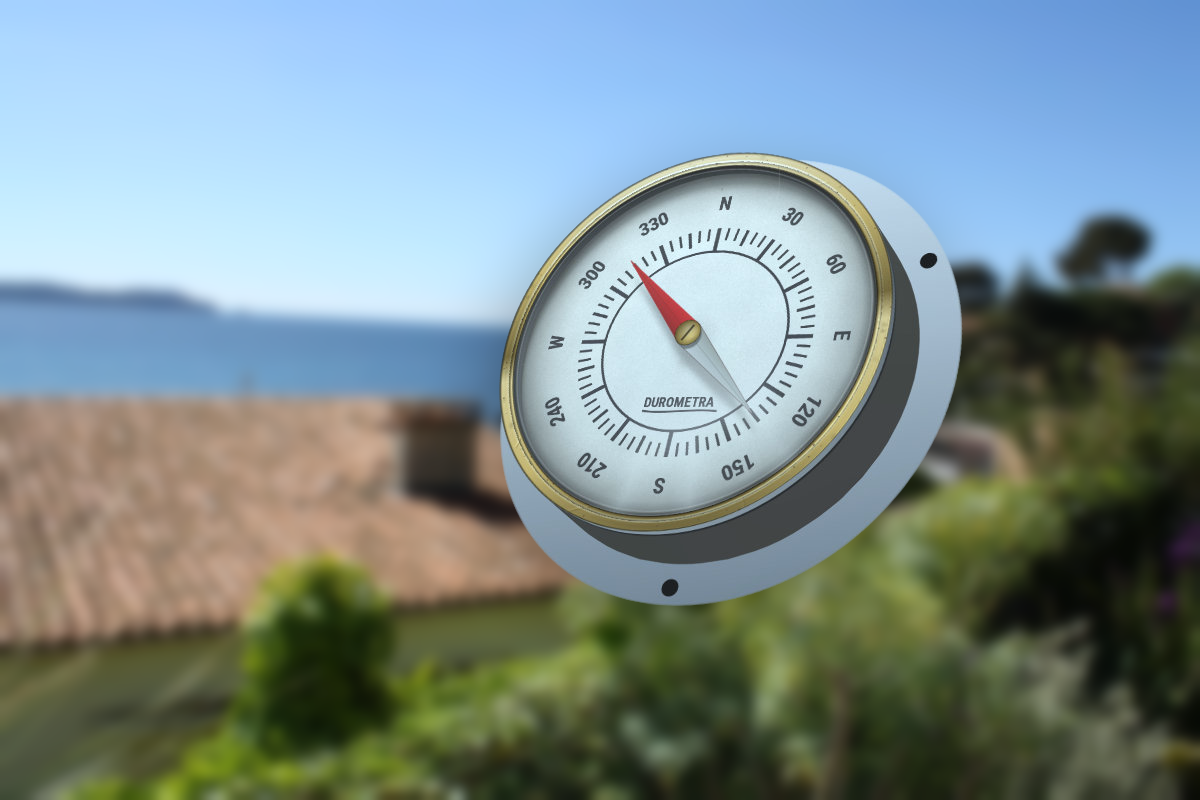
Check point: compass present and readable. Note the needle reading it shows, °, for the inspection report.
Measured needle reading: 315 °
